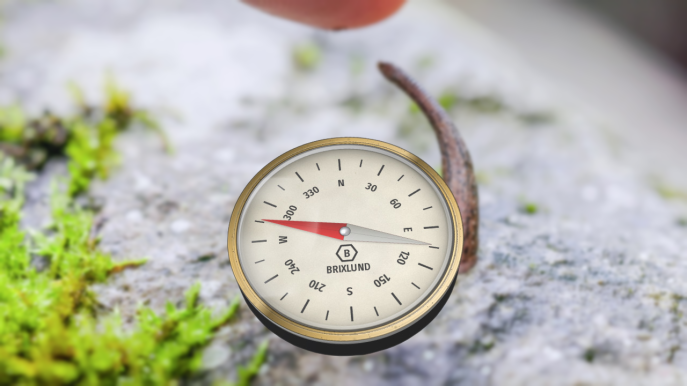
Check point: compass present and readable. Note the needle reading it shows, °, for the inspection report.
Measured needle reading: 285 °
